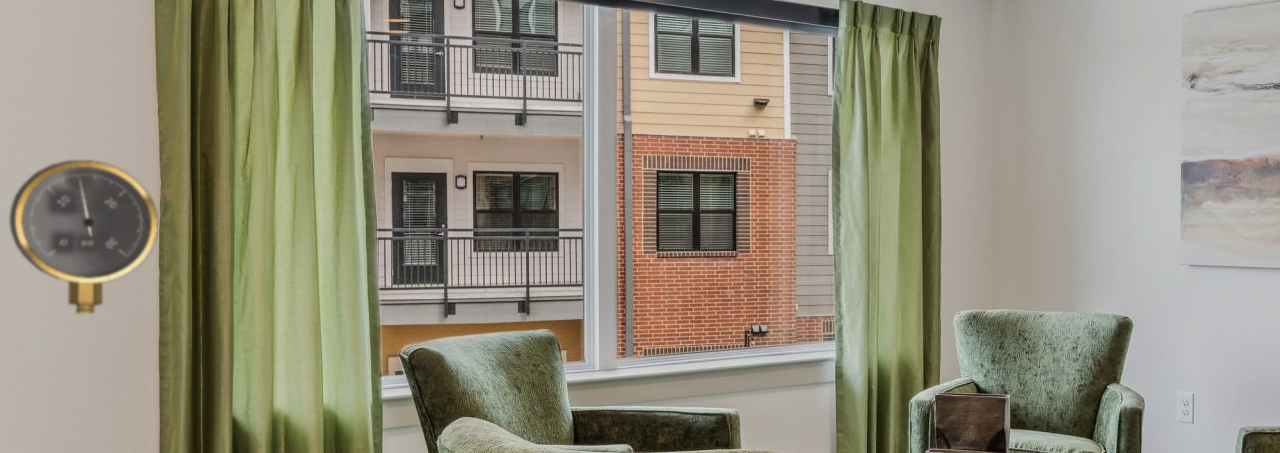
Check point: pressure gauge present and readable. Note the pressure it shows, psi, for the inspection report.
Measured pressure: 14 psi
